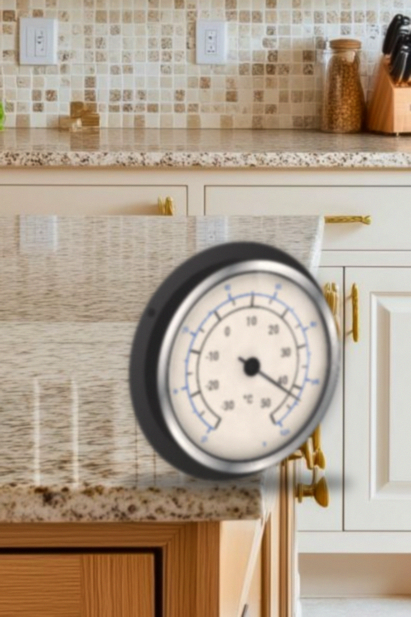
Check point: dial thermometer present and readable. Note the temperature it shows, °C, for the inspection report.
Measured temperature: 42.5 °C
